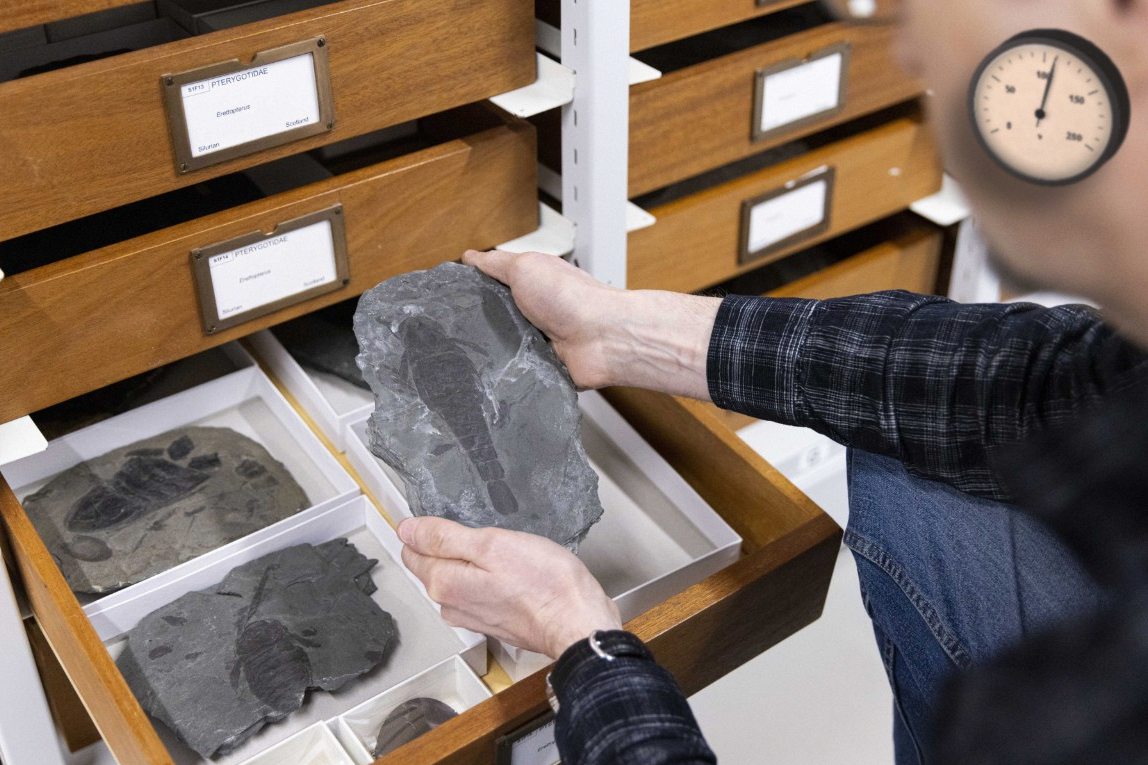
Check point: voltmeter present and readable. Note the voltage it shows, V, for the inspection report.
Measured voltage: 110 V
